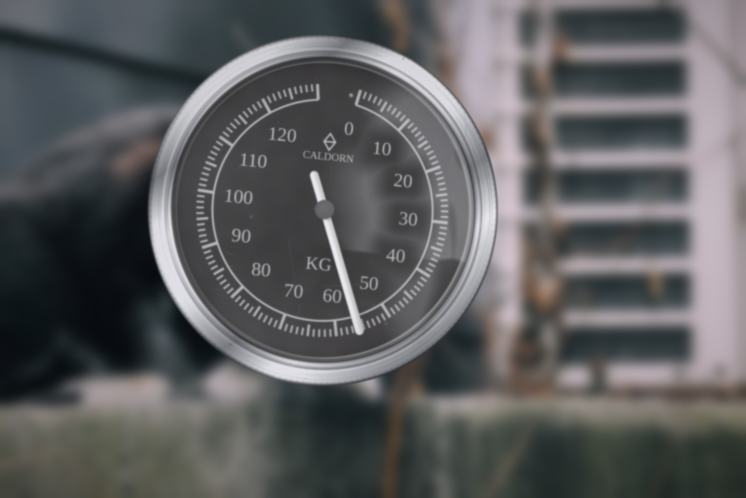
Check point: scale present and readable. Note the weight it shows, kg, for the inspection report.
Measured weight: 56 kg
